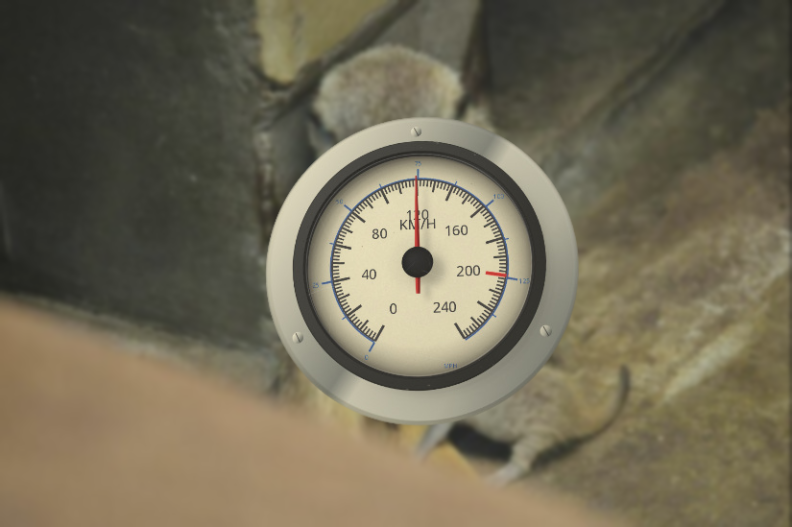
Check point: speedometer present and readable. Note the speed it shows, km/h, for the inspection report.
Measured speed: 120 km/h
